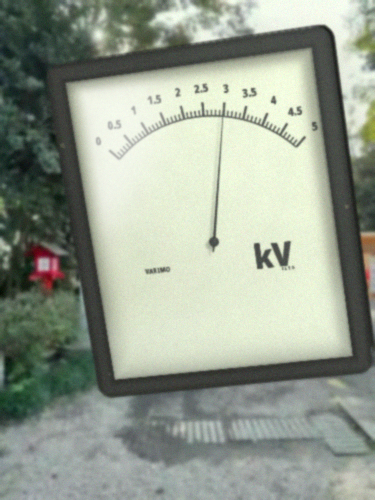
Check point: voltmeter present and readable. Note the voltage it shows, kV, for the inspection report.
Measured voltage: 3 kV
